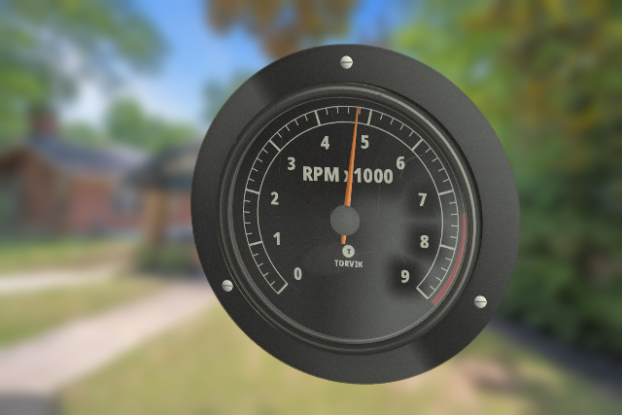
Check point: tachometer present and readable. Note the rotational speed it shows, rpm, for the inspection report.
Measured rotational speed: 4800 rpm
